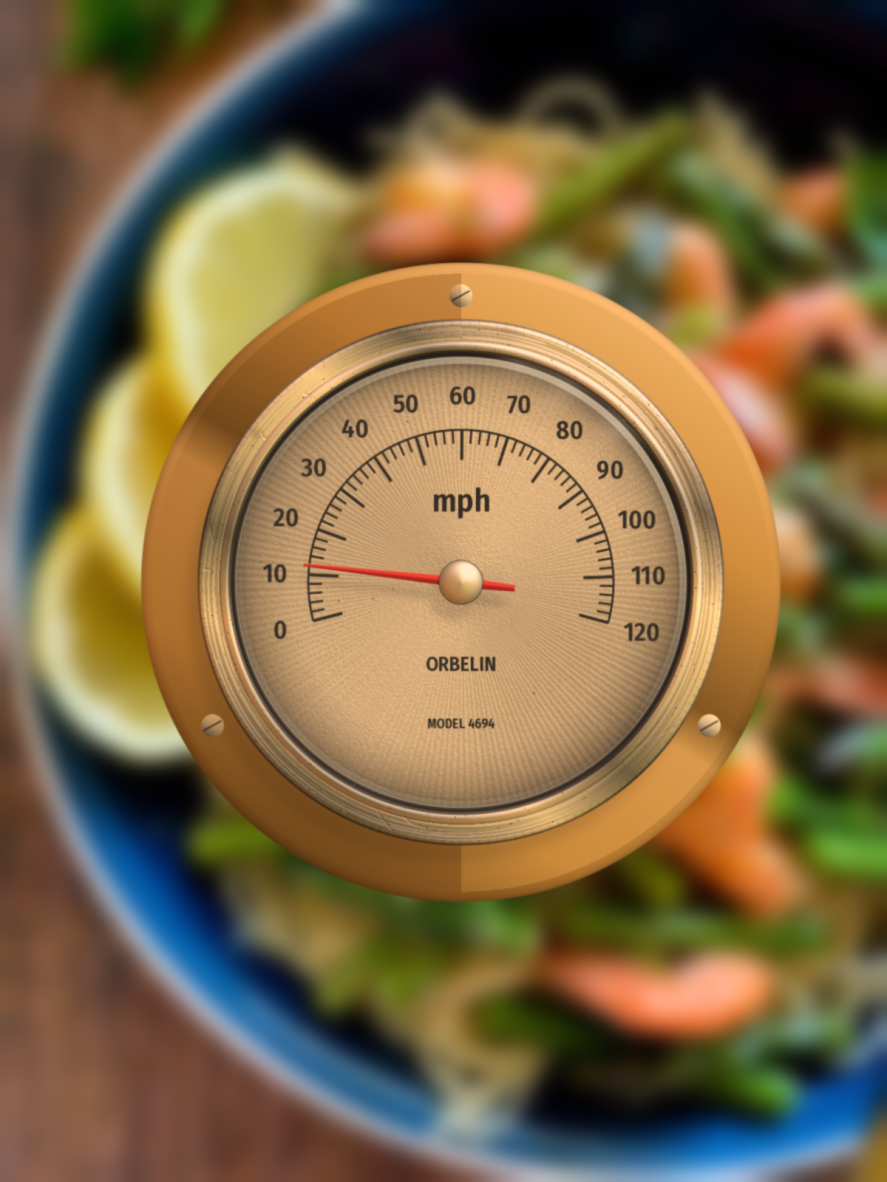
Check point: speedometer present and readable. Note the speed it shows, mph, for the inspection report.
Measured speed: 12 mph
